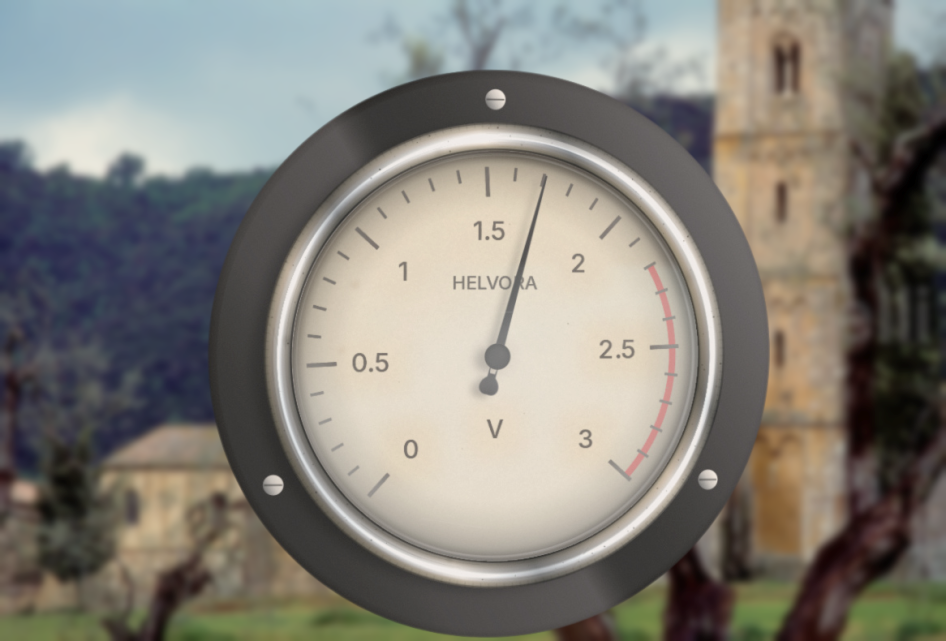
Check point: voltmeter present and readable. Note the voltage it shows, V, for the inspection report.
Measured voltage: 1.7 V
